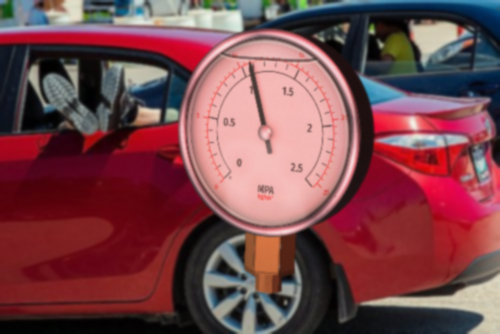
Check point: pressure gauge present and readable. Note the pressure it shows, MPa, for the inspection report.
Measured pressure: 1.1 MPa
